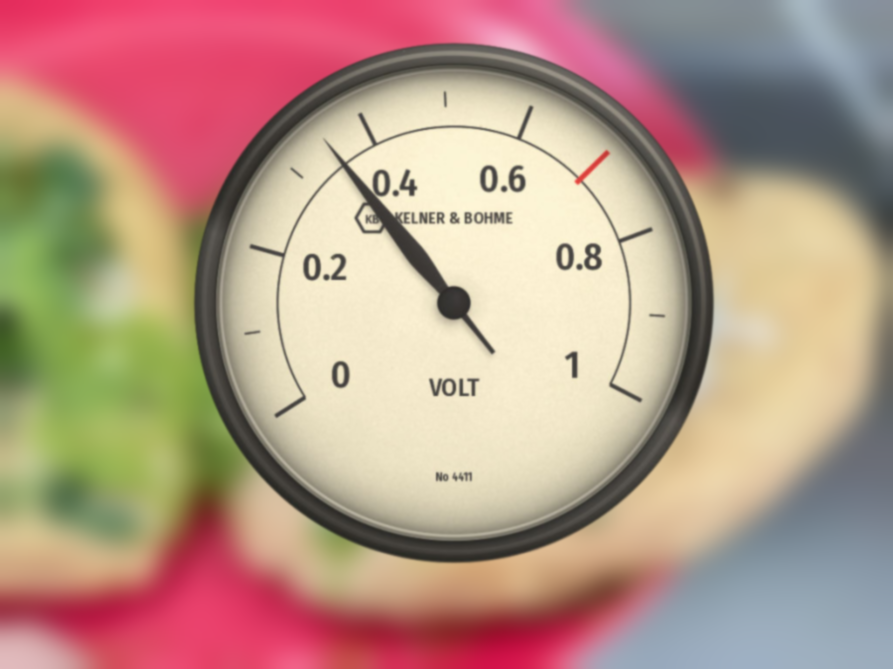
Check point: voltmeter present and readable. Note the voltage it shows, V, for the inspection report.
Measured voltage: 0.35 V
